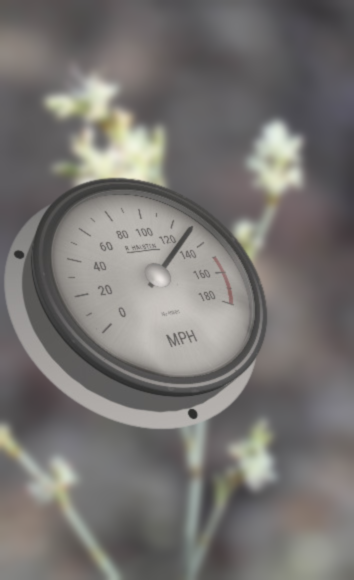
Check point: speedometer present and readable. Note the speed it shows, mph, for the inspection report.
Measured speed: 130 mph
